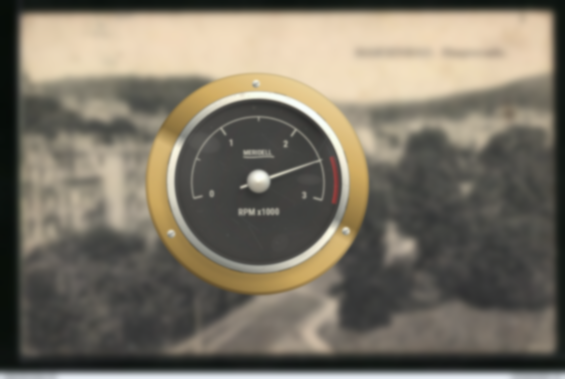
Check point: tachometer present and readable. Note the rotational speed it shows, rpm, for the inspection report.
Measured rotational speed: 2500 rpm
